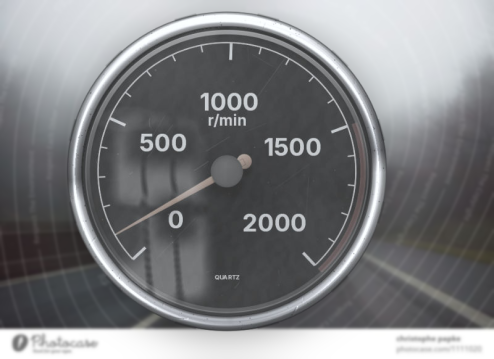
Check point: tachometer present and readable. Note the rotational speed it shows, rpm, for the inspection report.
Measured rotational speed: 100 rpm
